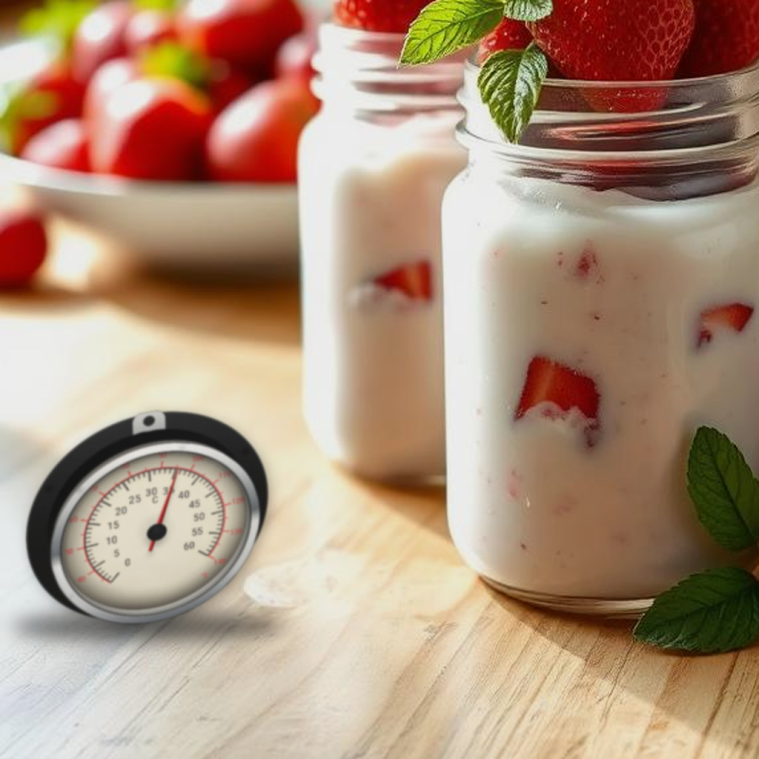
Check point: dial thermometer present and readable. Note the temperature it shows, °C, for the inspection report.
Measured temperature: 35 °C
